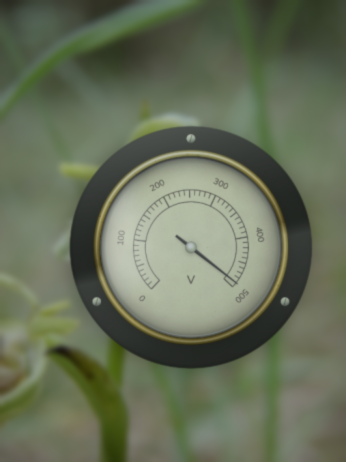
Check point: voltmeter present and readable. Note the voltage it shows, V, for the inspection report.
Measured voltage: 490 V
